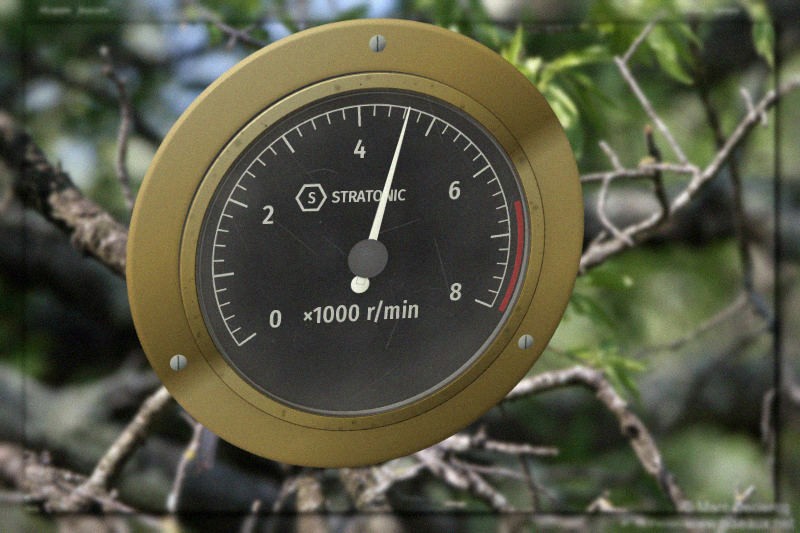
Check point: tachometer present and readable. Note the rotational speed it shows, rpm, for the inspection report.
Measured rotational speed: 4600 rpm
